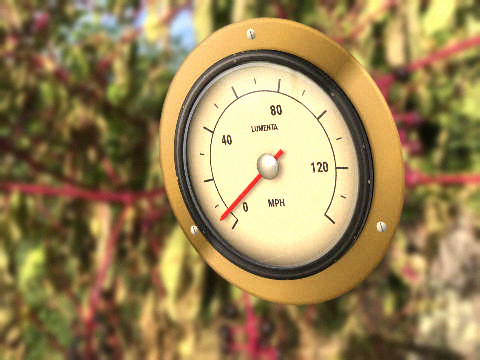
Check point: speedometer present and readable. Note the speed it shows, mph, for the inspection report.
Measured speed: 5 mph
